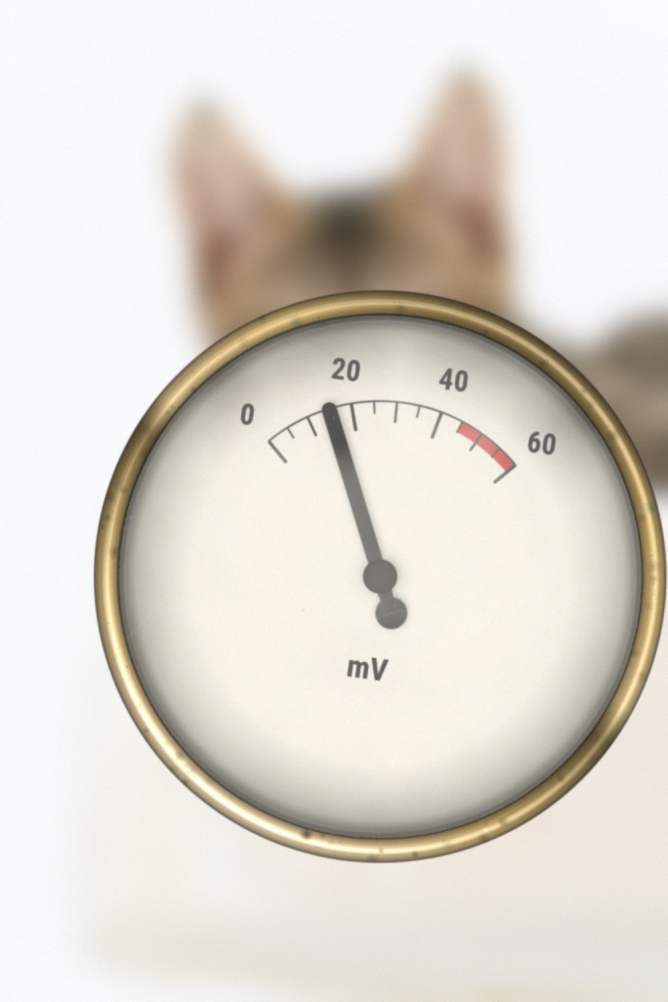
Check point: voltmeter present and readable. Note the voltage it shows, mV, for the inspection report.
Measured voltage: 15 mV
